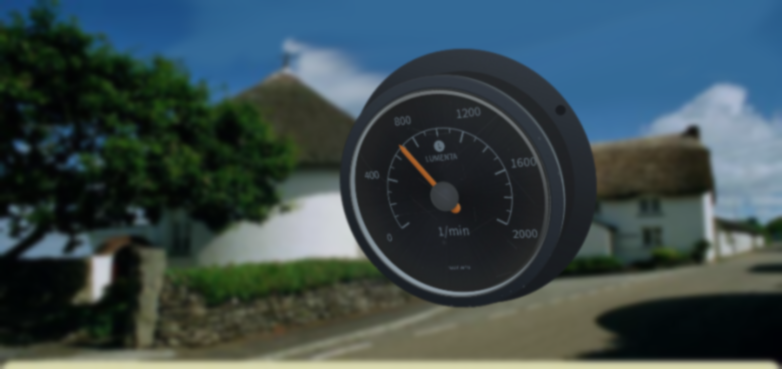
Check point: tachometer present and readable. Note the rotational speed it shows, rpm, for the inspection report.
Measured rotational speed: 700 rpm
